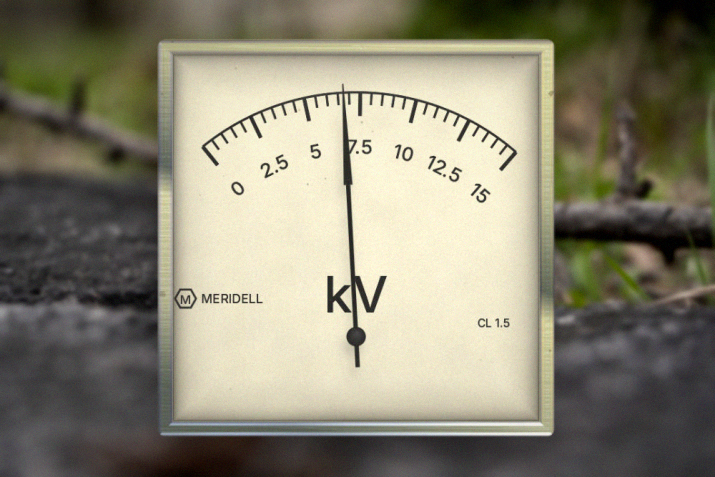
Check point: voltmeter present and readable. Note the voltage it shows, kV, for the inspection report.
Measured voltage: 6.75 kV
